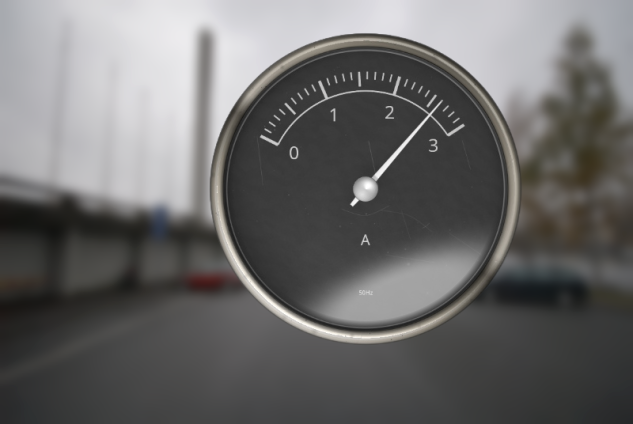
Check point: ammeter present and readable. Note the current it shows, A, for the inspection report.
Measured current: 2.6 A
